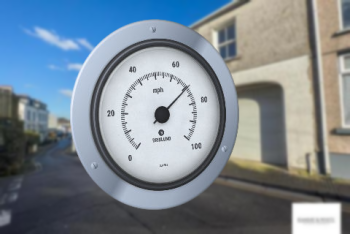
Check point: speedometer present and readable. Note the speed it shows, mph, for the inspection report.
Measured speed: 70 mph
